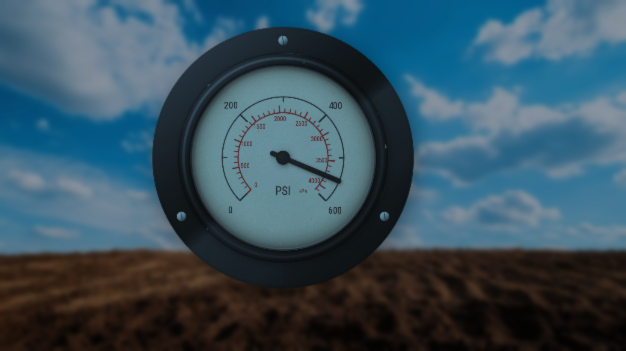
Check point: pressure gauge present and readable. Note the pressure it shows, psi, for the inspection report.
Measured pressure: 550 psi
